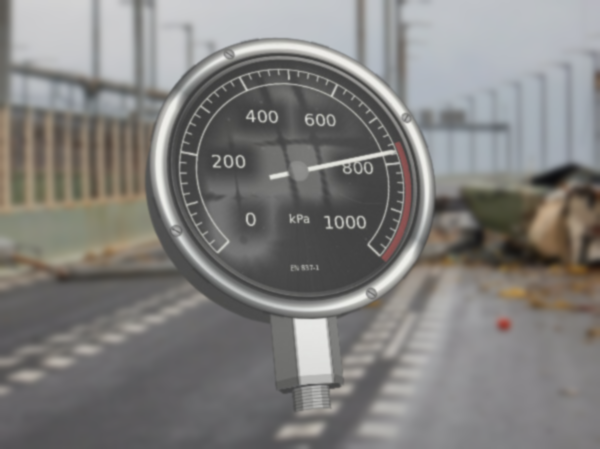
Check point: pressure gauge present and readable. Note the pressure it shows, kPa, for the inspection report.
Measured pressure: 780 kPa
